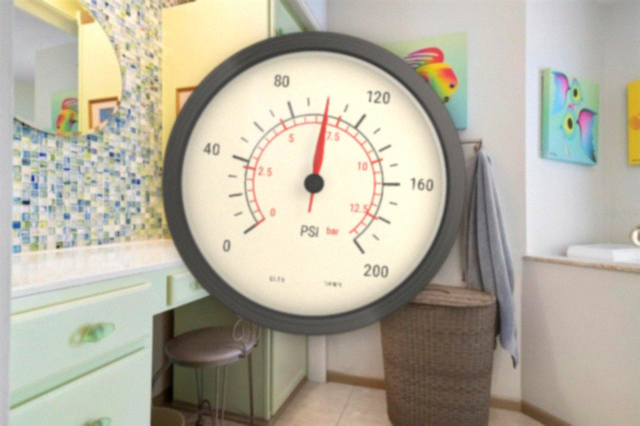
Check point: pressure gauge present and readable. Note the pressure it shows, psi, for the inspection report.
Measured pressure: 100 psi
